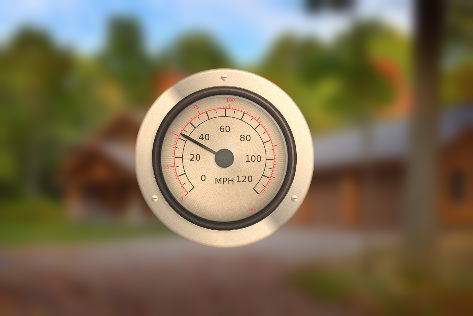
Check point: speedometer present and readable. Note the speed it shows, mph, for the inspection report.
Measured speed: 32.5 mph
